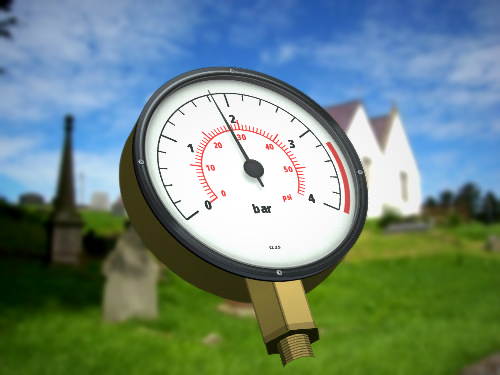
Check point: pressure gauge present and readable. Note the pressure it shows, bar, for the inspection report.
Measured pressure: 1.8 bar
